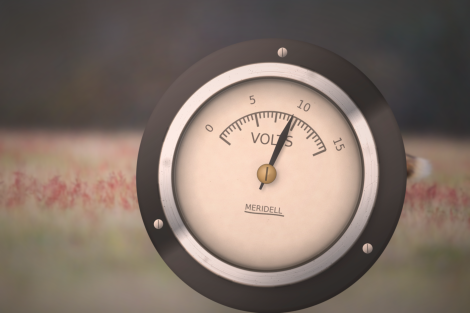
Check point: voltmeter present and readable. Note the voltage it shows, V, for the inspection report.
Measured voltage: 9.5 V
